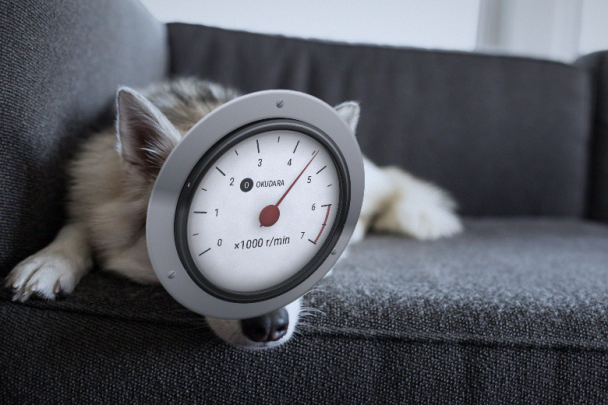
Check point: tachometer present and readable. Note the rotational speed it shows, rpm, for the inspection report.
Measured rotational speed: 4500 rpm
